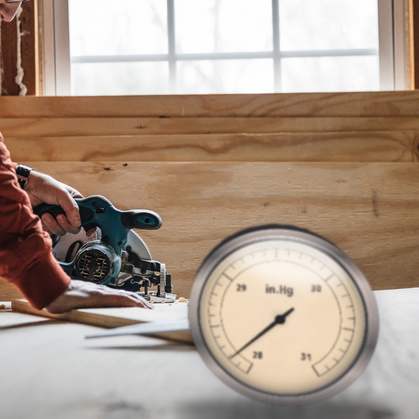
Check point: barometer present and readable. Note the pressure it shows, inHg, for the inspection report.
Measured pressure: 28.2 inHg
